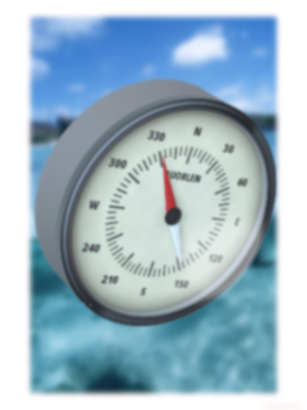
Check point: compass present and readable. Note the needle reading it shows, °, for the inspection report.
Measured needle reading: 330 °
